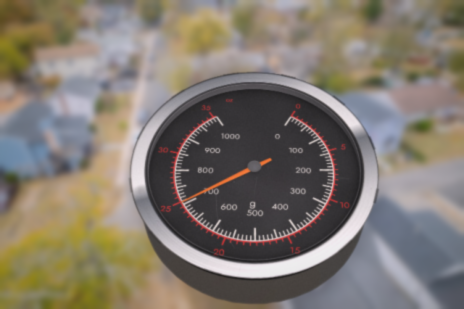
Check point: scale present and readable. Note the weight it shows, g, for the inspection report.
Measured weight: 700 g
